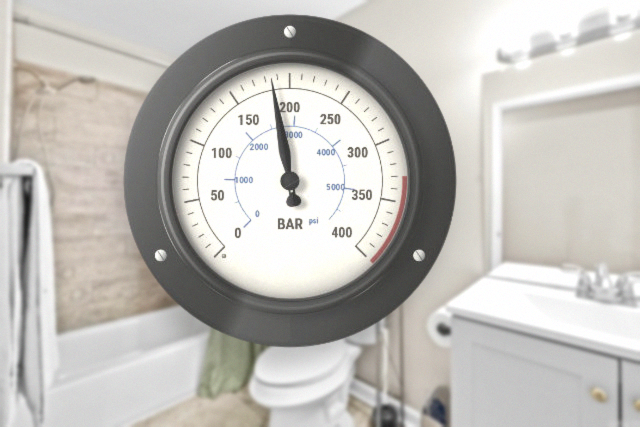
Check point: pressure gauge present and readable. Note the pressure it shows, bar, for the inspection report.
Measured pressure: 185 bar
